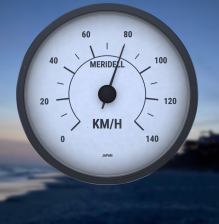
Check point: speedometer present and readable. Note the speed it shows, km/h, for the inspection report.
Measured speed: 80 km/h
